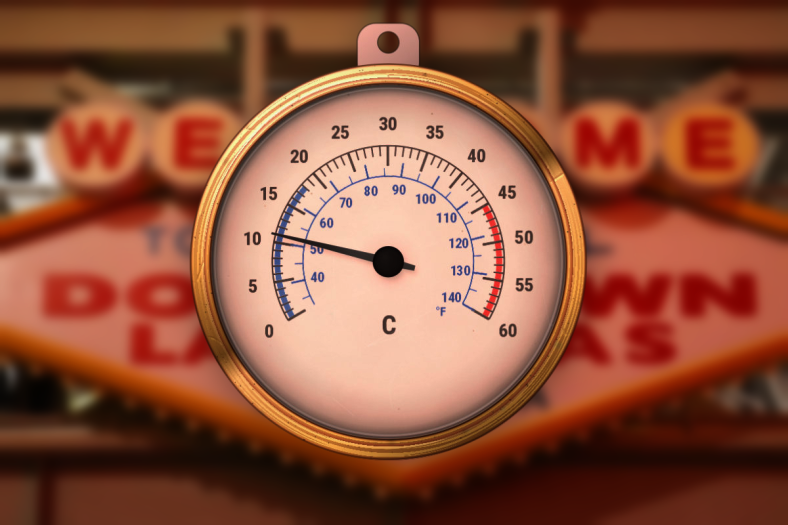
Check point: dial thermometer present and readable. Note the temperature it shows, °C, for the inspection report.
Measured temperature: 11 °C
